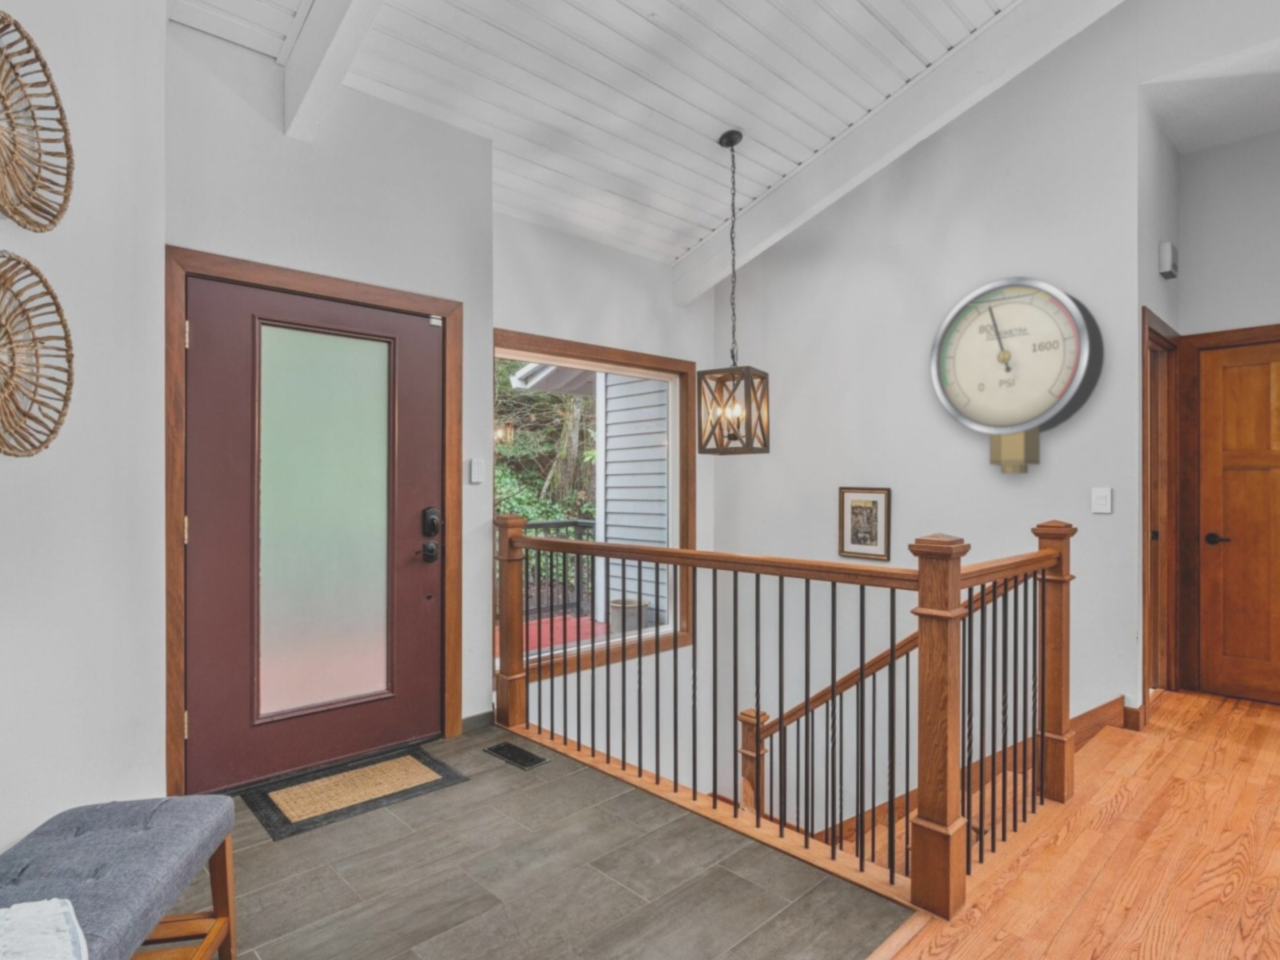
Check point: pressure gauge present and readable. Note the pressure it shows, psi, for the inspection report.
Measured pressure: 900 psi
